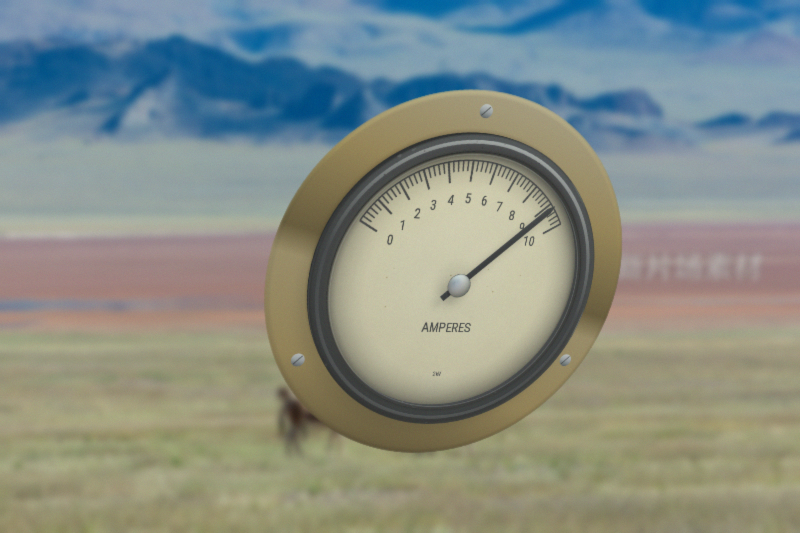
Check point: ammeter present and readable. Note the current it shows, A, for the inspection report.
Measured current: 9 A
